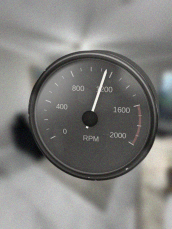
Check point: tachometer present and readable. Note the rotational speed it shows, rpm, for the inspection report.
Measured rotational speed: 1150 rpm
